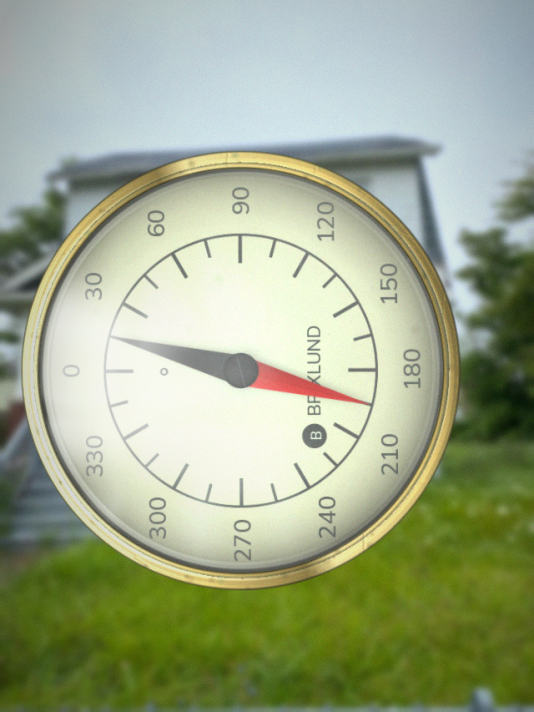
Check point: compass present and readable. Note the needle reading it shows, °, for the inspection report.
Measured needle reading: 195 °
